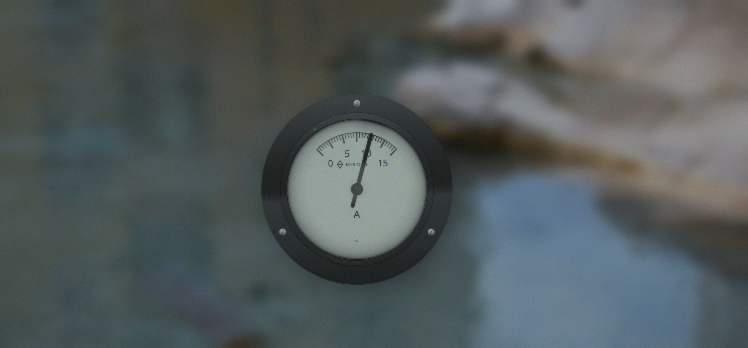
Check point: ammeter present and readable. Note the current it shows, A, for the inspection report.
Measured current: 10 A
